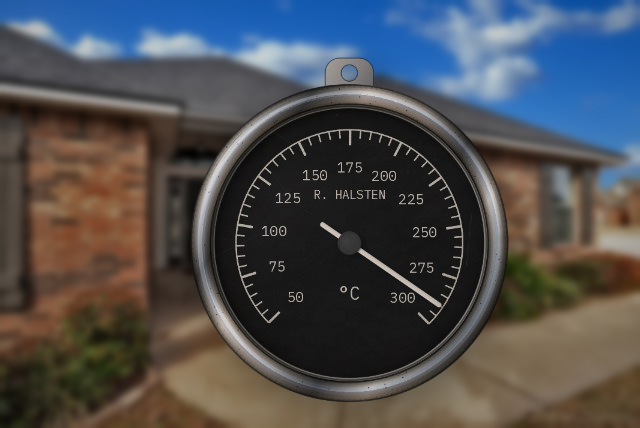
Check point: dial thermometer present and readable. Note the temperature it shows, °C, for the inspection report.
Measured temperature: 290 °C
